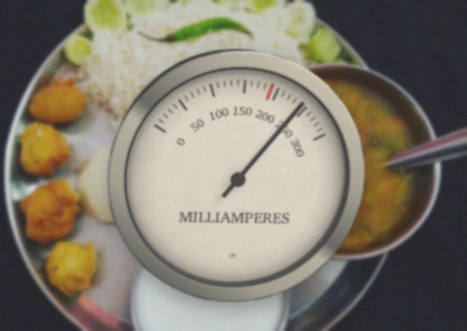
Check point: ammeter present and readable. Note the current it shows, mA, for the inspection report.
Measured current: 240 mA
